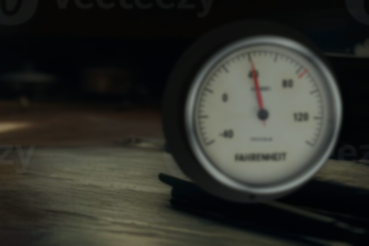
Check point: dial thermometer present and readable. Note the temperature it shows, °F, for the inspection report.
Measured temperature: 40 °F
